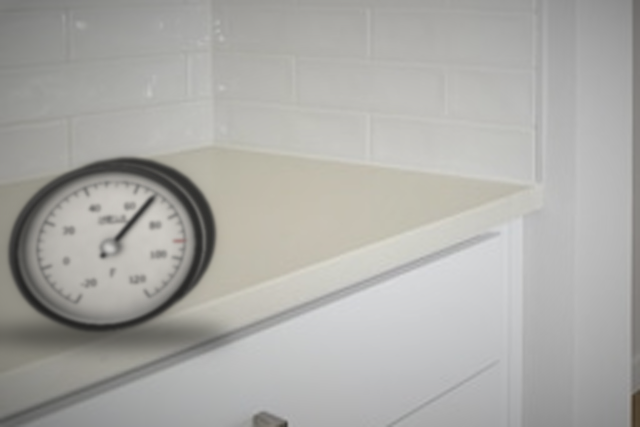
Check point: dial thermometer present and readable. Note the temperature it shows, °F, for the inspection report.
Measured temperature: 68 °F
